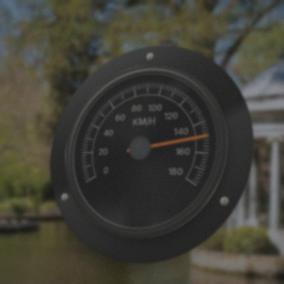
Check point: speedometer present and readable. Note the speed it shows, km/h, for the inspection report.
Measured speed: 150 km/h
